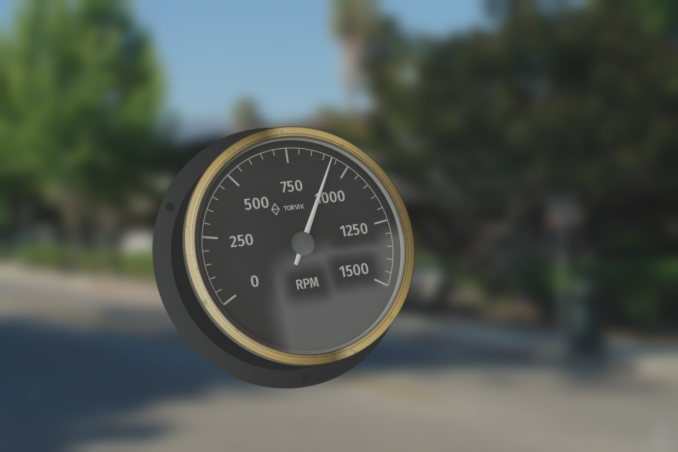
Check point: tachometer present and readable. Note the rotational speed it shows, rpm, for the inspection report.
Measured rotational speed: 925 rpm
